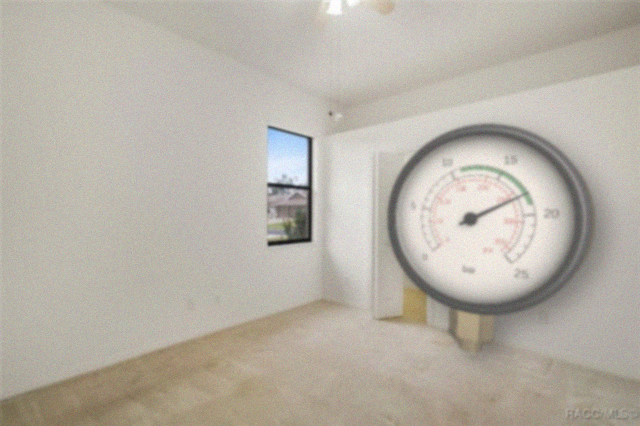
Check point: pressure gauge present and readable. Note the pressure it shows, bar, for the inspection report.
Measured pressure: 18 bar
